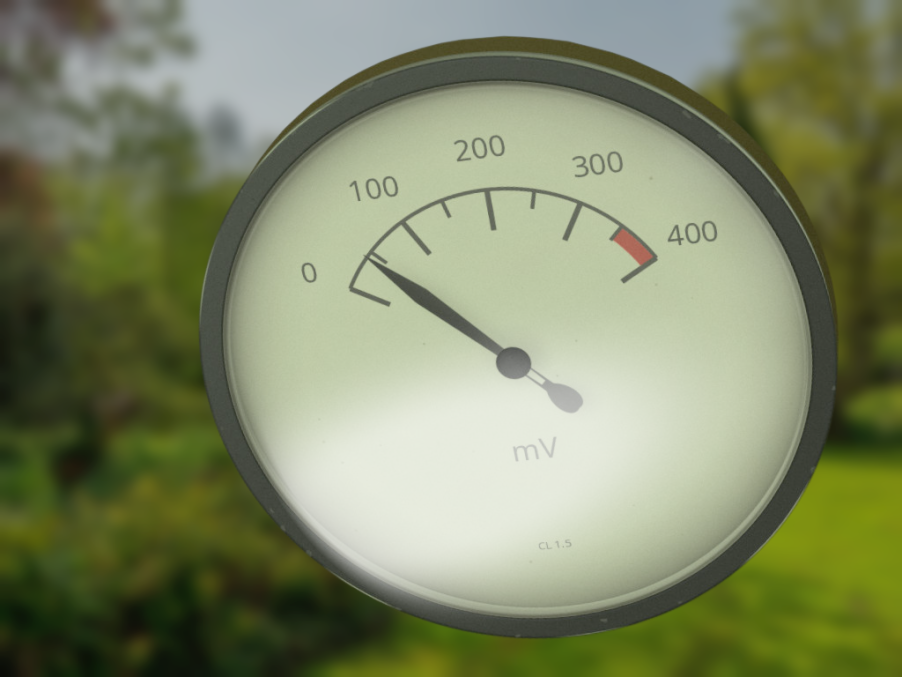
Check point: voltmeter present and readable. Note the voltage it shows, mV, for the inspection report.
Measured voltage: 50 mV
